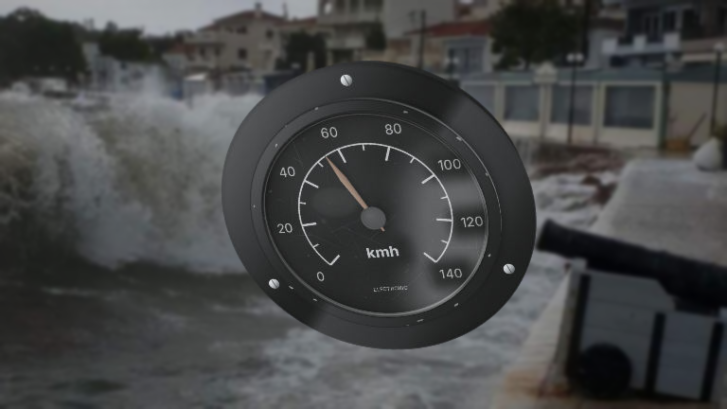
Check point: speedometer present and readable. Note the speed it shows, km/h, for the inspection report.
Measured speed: 55 km/h
